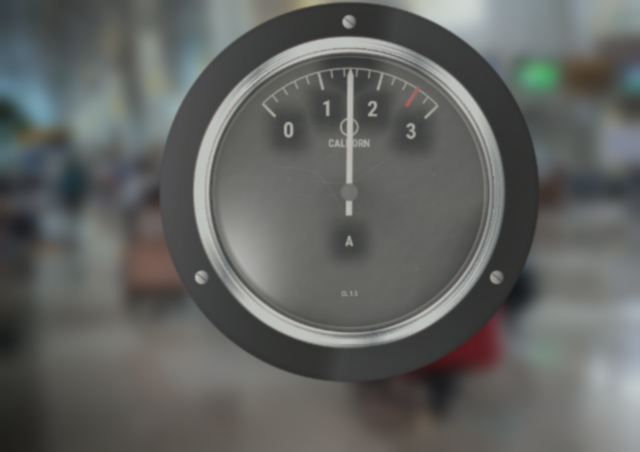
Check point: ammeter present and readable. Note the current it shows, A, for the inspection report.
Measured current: 1.5 A
